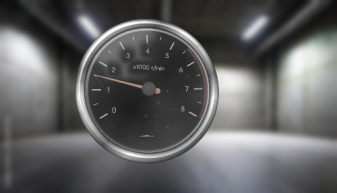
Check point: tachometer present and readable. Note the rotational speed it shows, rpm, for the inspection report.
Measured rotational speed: 1500 rpm
